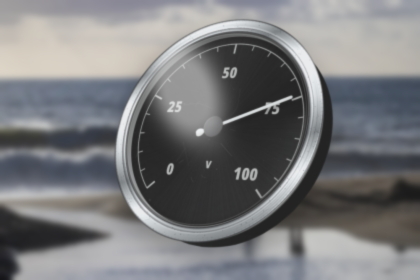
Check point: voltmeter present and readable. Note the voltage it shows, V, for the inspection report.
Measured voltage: 75 V
